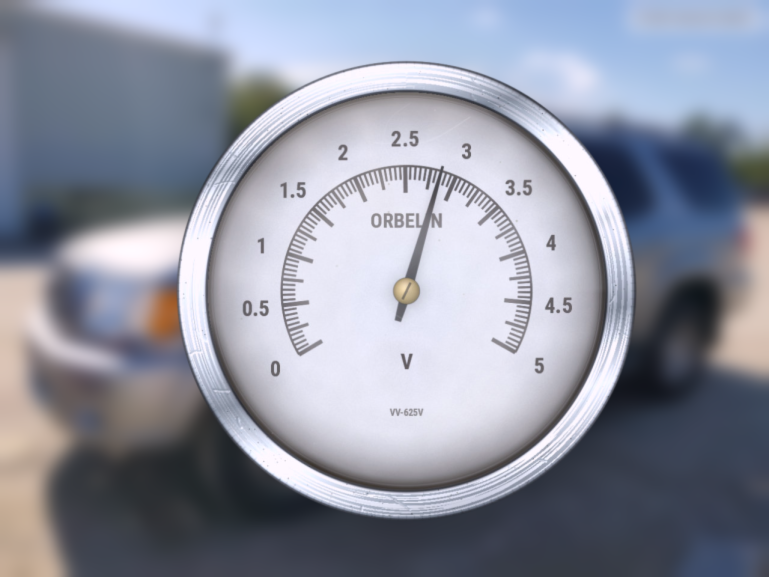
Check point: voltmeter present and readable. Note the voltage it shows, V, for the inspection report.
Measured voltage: 2.85 V
